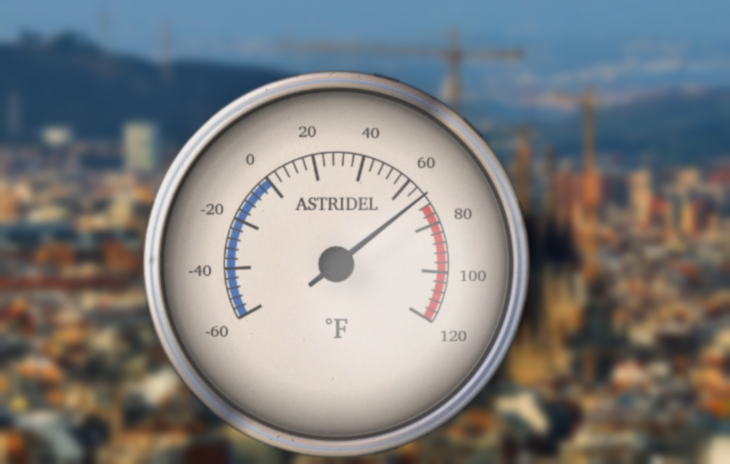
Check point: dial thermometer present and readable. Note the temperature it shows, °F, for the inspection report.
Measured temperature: 68 °F
